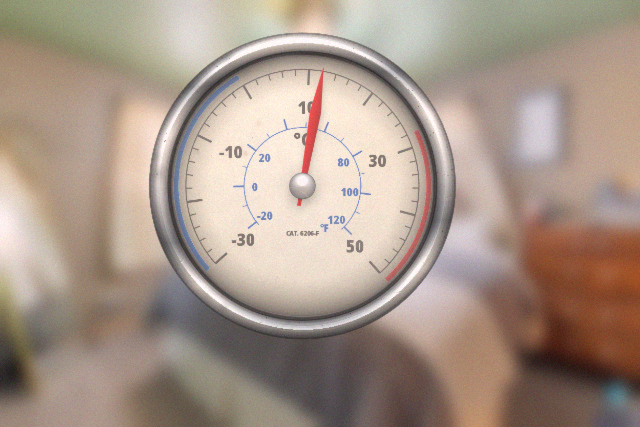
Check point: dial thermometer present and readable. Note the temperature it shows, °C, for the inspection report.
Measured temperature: 12 °C
